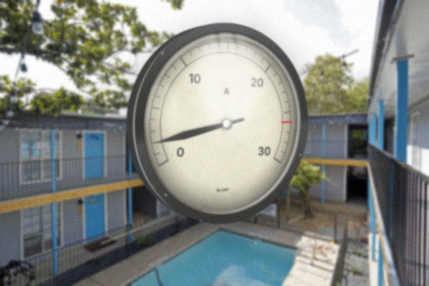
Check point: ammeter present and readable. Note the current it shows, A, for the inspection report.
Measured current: 2 A
